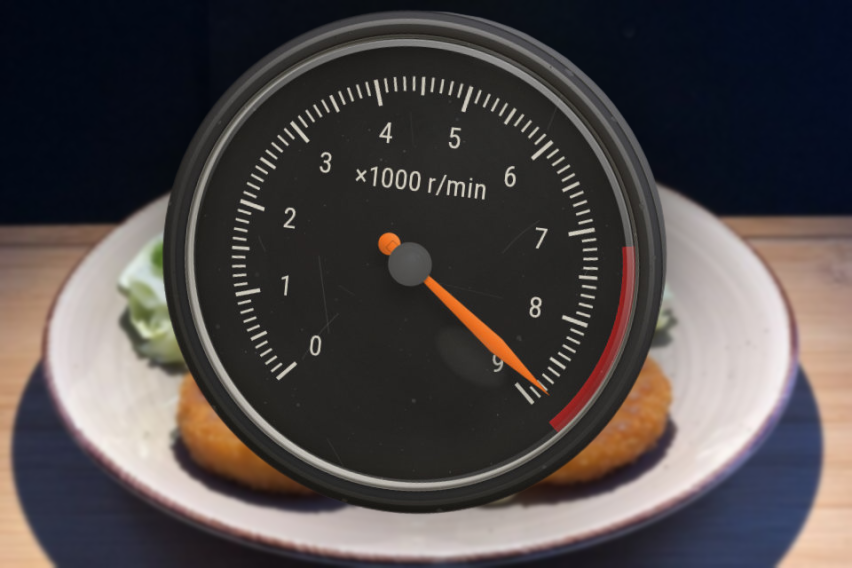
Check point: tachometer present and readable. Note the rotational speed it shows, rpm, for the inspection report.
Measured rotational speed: 8800 rpm
